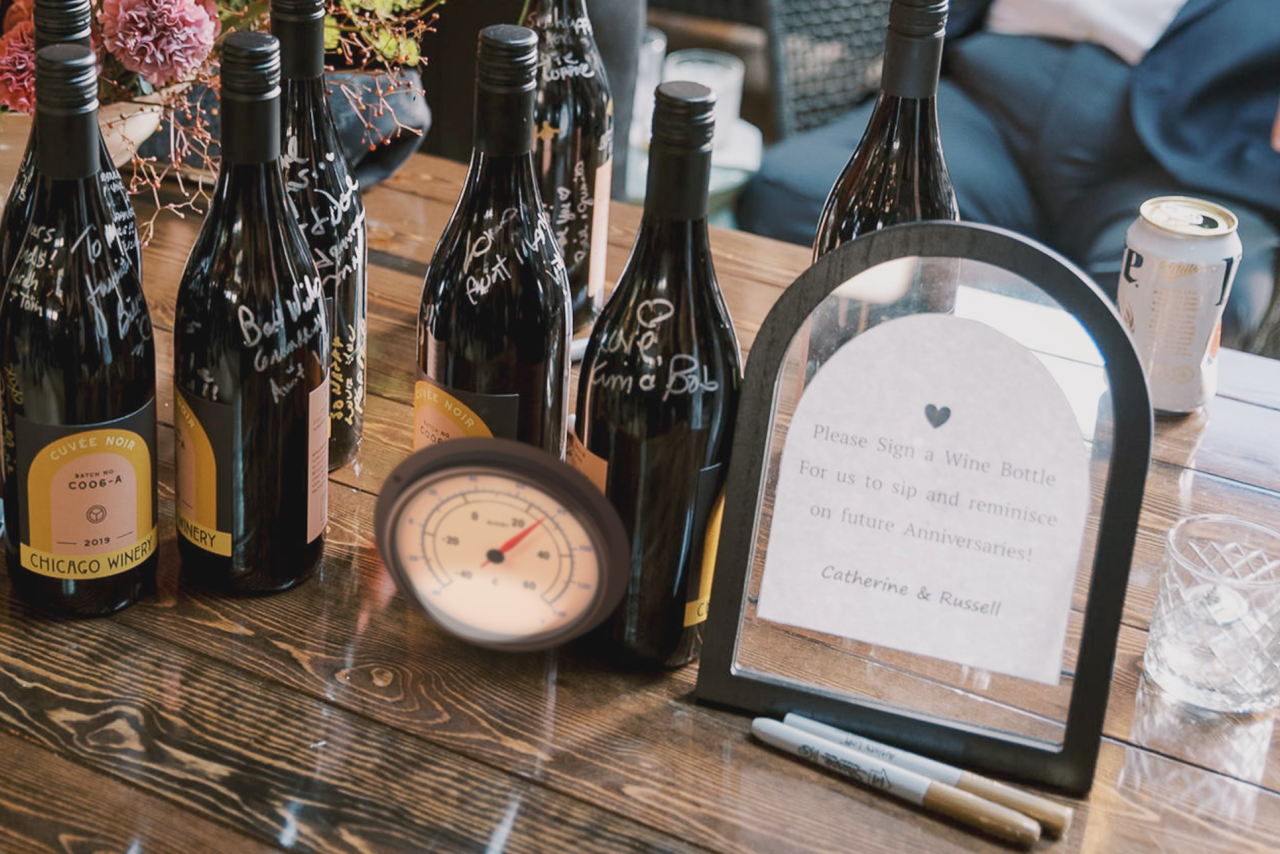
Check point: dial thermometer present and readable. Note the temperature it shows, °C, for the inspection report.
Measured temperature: 25 °C
